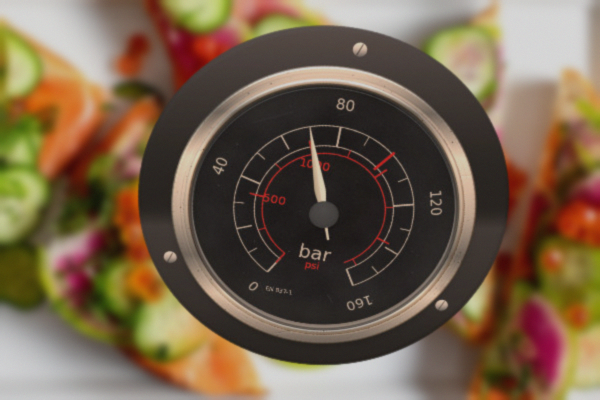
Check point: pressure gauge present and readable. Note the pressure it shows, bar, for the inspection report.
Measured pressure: 70 bar
